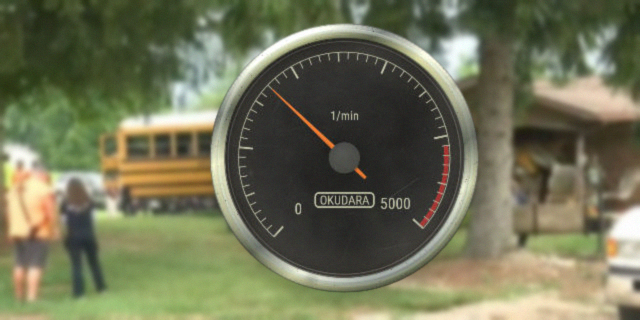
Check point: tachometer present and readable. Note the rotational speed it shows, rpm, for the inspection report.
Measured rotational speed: 1700 rpm
